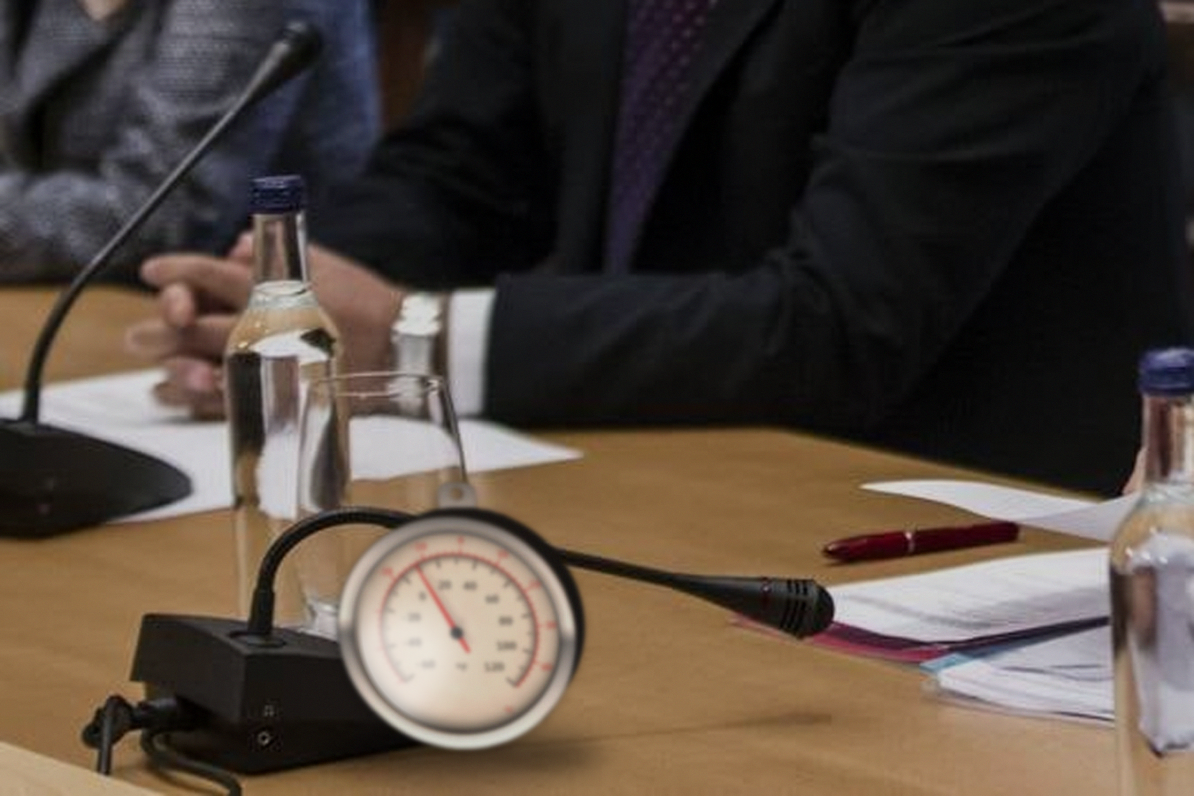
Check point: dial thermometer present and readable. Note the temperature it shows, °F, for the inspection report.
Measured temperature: 10 °F
